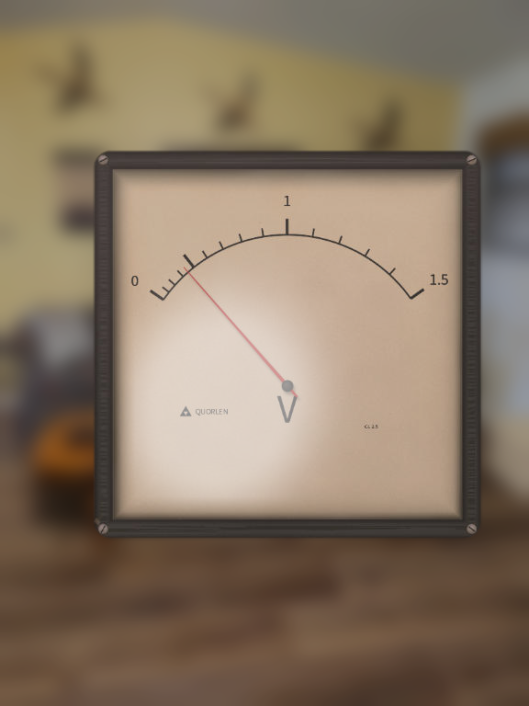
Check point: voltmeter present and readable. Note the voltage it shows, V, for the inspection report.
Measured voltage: 0.45 V
